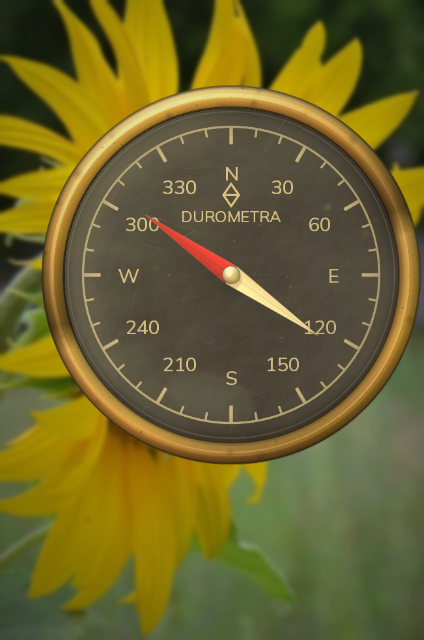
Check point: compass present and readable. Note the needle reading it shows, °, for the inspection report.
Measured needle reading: 305 °
